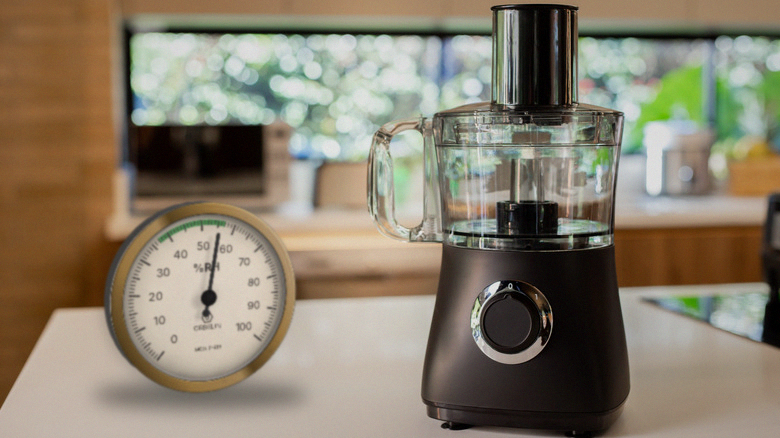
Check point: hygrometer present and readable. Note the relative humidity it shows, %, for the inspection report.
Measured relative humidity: 55 %
